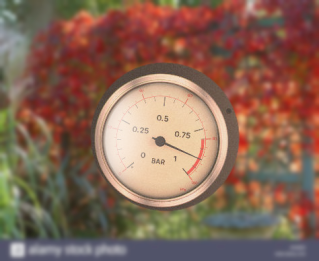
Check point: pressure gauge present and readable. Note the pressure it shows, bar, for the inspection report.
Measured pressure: 0.9 bar
